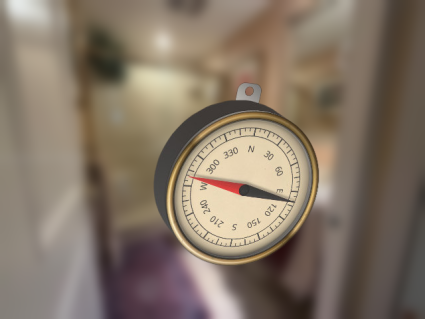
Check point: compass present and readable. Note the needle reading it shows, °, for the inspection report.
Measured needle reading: 280 °
